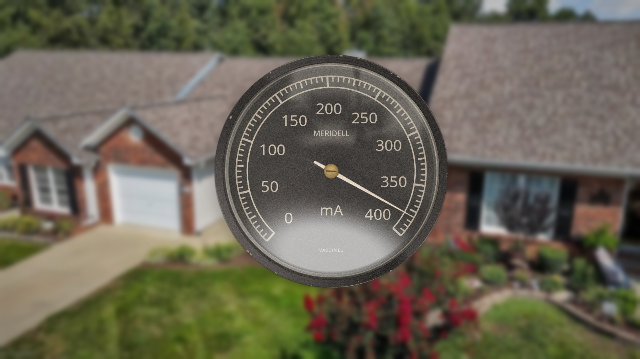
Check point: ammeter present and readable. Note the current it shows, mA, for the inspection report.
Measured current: 380 mA
